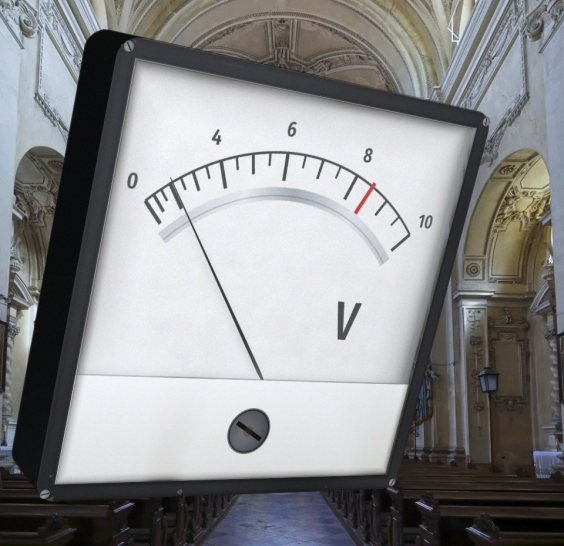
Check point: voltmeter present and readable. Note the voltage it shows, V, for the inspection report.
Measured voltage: 2 V
